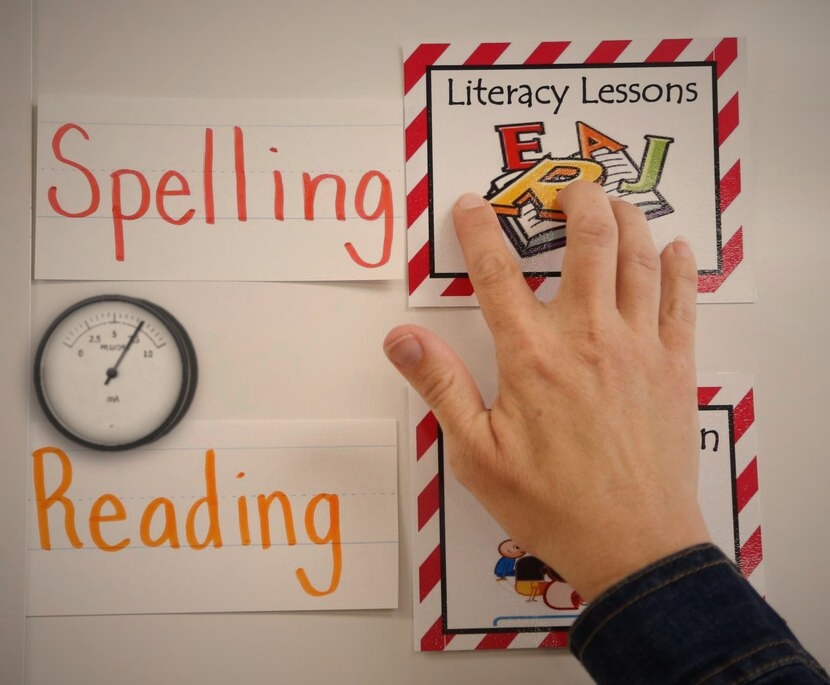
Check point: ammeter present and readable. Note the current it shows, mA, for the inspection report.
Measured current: 7.5 mA
